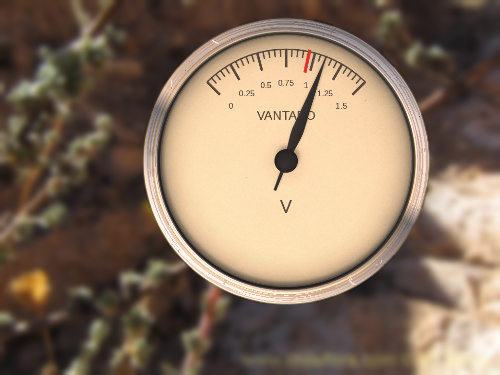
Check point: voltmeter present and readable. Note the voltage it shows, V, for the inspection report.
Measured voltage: 1.1 V
